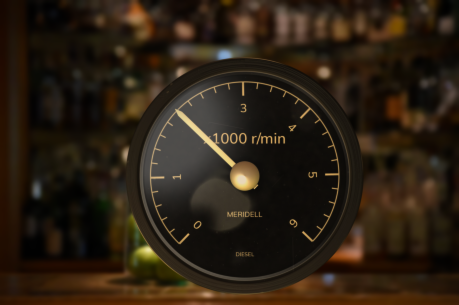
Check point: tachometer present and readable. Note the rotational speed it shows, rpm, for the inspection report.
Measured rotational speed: 2000 rpm
